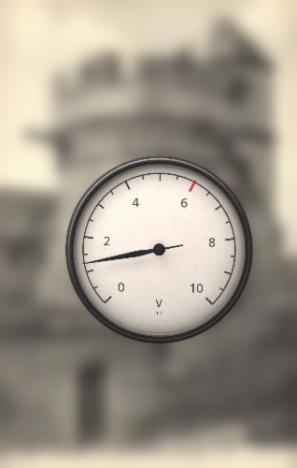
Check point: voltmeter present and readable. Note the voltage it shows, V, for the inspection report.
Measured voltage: 1.25 V
